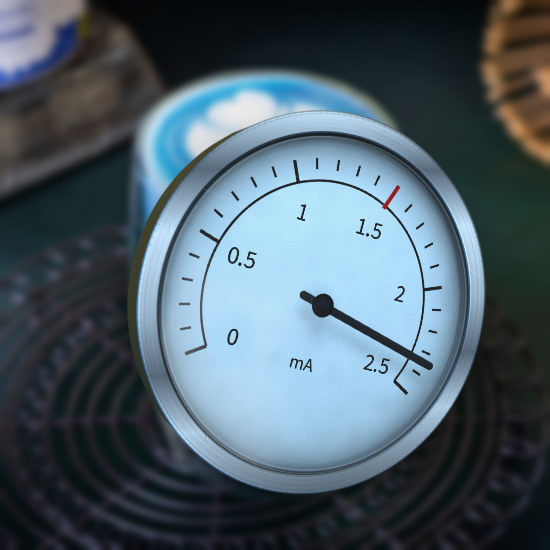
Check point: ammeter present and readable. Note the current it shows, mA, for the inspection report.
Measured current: 2.35 mA
